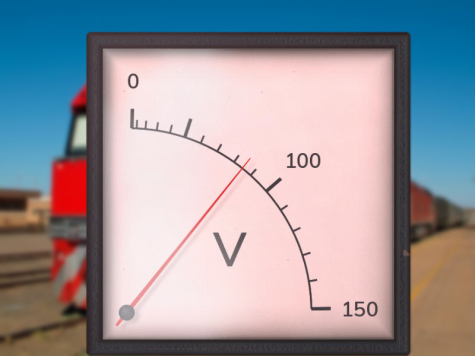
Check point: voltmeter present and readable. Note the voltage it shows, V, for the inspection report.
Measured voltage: 85 V
